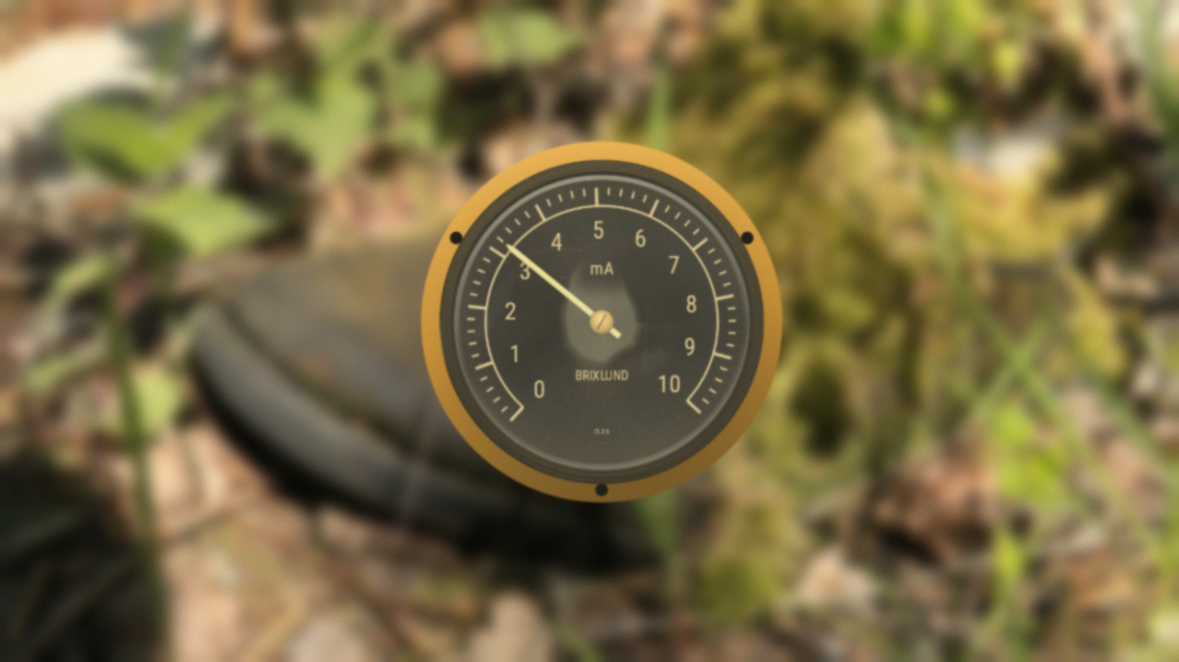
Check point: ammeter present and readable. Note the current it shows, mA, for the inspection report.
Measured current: 3.2 mA
